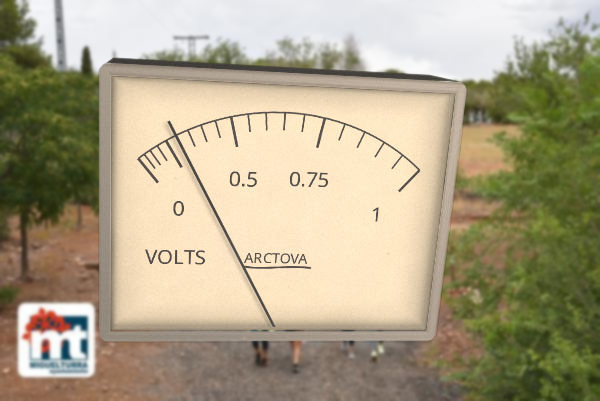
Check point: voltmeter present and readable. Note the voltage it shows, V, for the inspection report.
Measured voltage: 0.3 V
